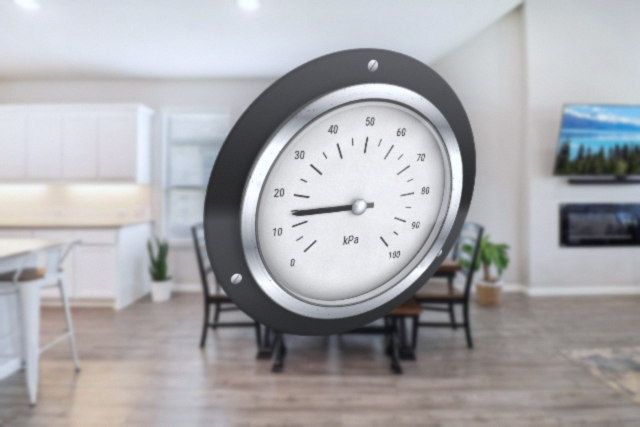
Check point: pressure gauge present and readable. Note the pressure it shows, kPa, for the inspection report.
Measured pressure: 15 kPa
